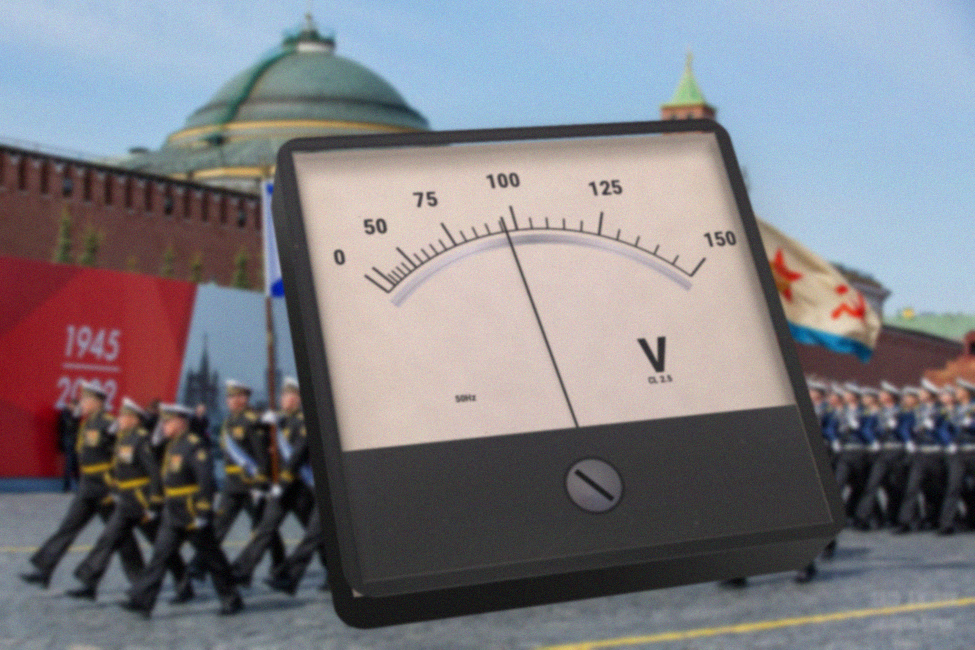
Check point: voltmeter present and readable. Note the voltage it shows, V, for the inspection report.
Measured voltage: 95 V
